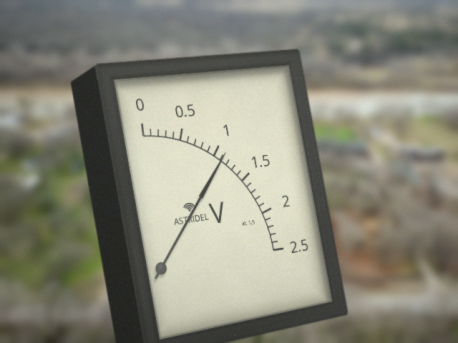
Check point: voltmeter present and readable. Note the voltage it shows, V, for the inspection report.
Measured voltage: 1.1 V
